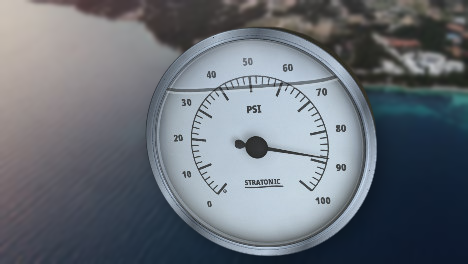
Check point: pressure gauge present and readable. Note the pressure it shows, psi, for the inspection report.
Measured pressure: 88 psi
